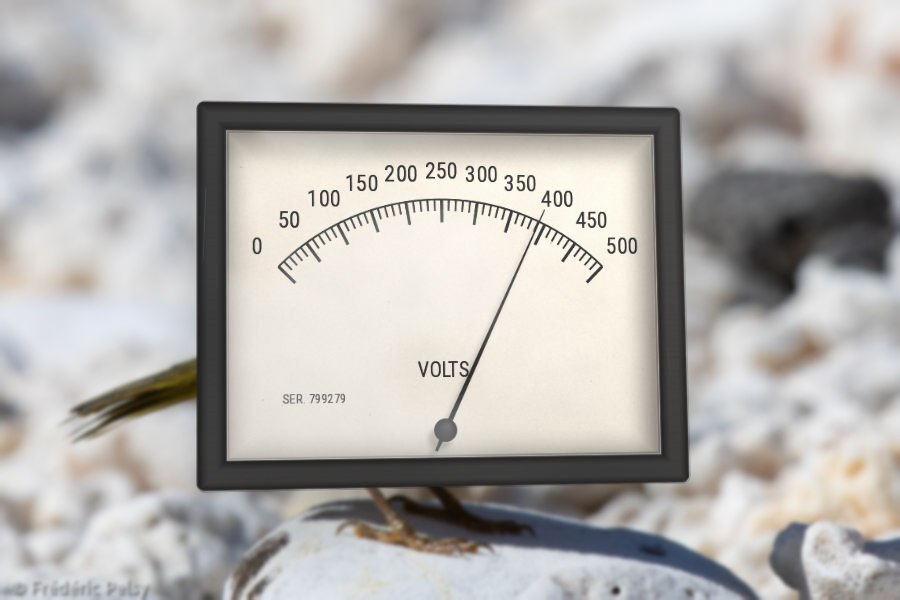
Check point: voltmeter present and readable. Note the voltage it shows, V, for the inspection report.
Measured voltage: 390 V
